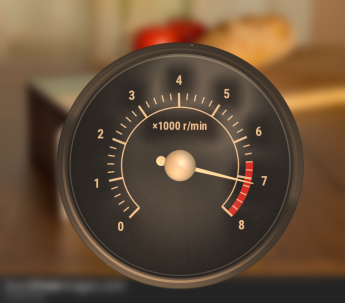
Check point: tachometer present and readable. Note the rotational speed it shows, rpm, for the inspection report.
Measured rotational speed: 7100 rpm
